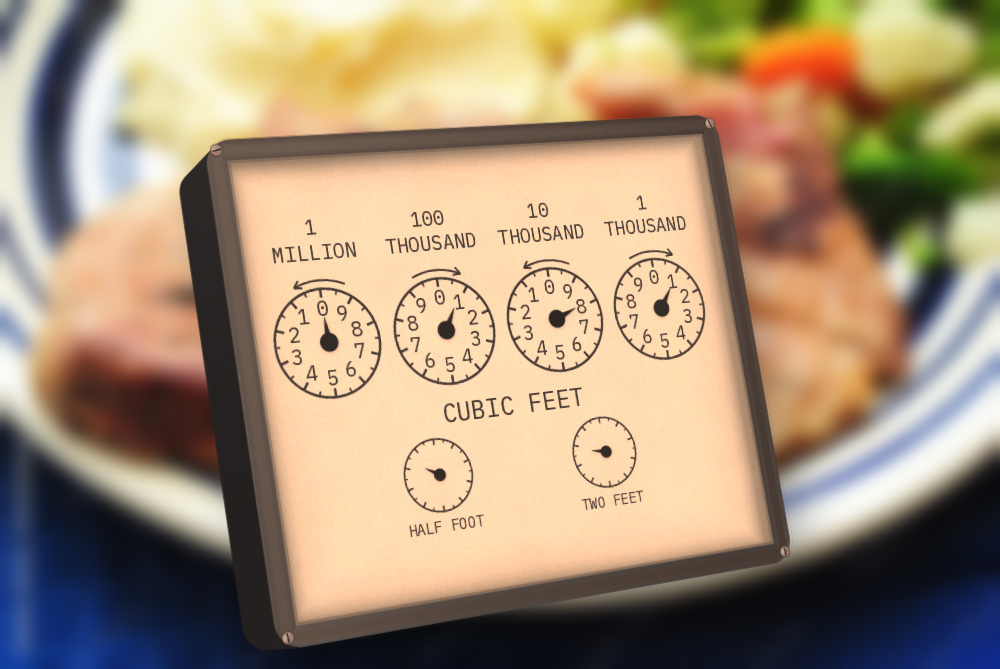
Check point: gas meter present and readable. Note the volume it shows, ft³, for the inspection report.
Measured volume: 8100 ft³
